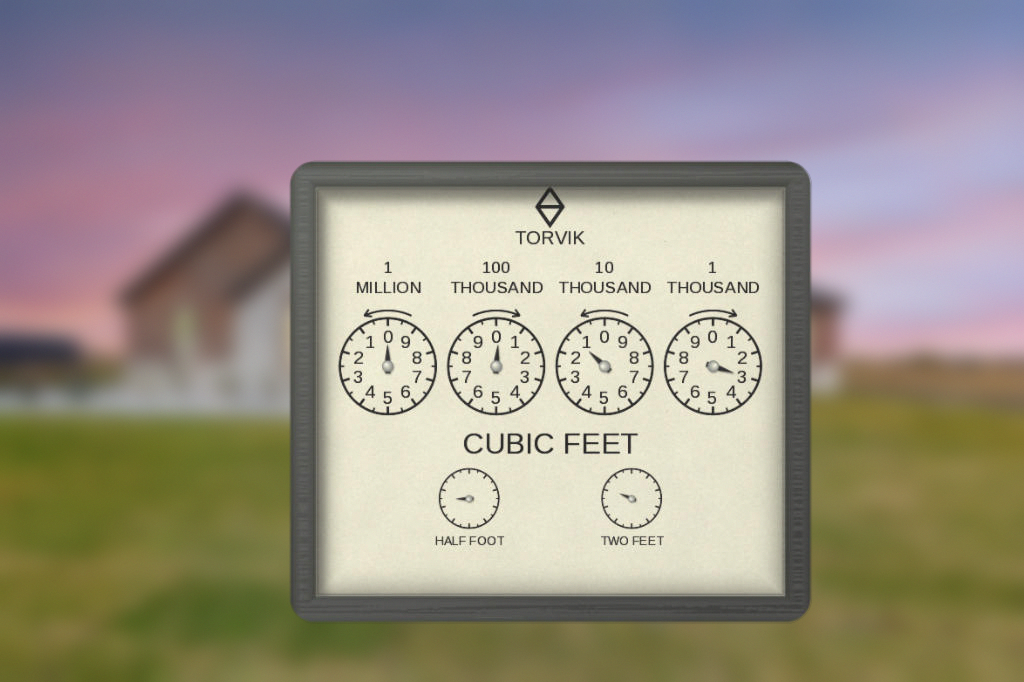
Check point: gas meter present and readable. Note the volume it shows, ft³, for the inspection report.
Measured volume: 1300 ft³
